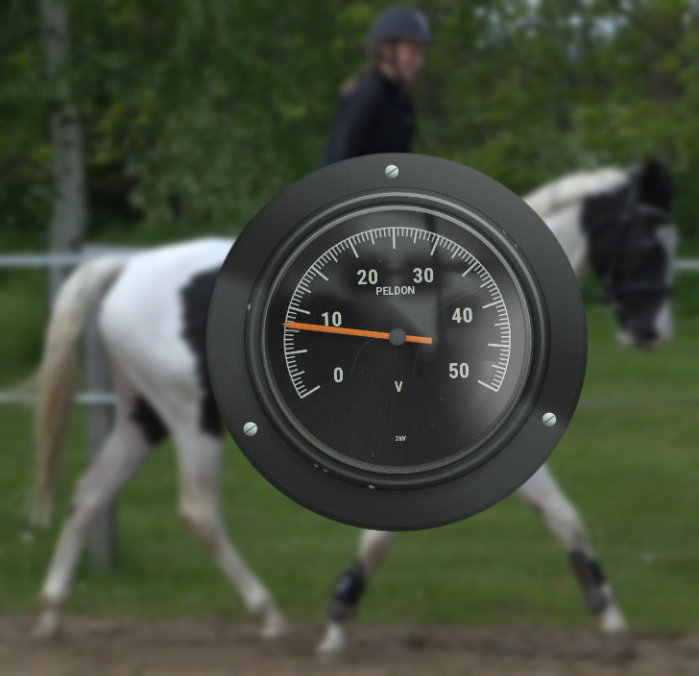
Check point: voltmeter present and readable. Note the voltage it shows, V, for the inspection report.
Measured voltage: 8 V
